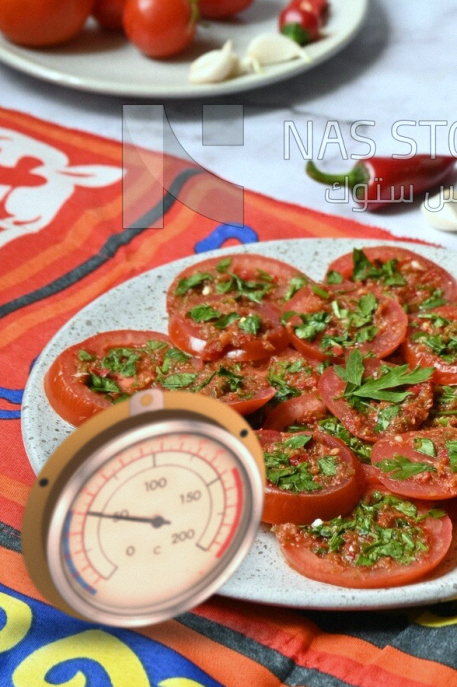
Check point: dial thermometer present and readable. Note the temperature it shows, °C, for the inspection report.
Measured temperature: 50 °C
